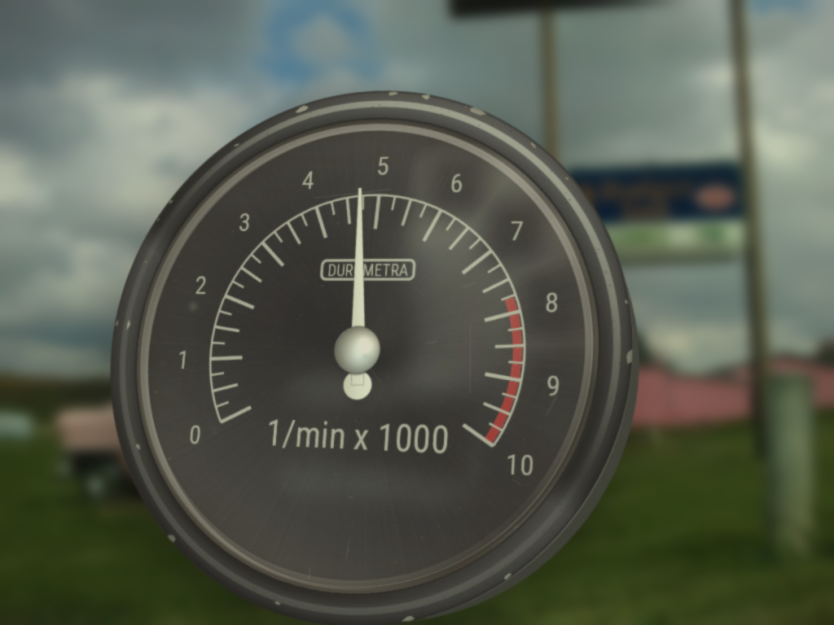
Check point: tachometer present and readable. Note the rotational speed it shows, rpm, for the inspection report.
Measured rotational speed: 4750 rpm
